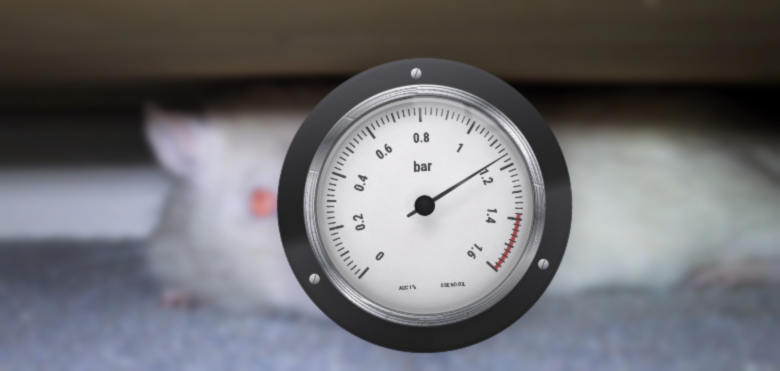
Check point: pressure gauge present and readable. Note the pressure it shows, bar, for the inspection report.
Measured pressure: 1.16 bar
